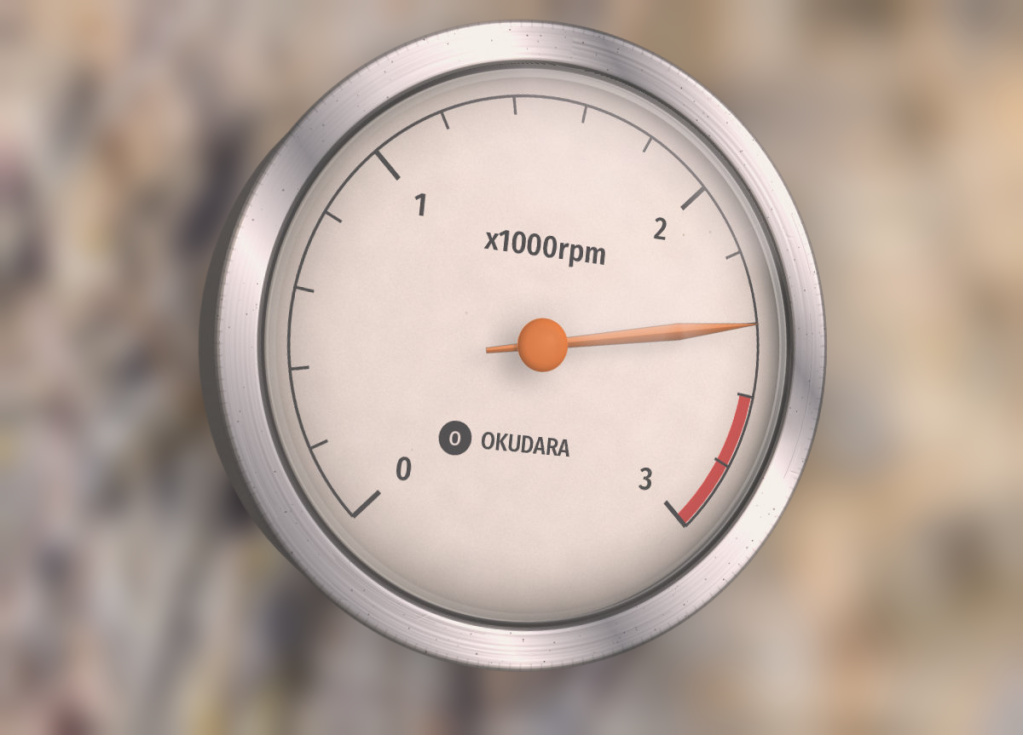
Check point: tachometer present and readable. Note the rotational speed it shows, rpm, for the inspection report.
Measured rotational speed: 2400 rpm
